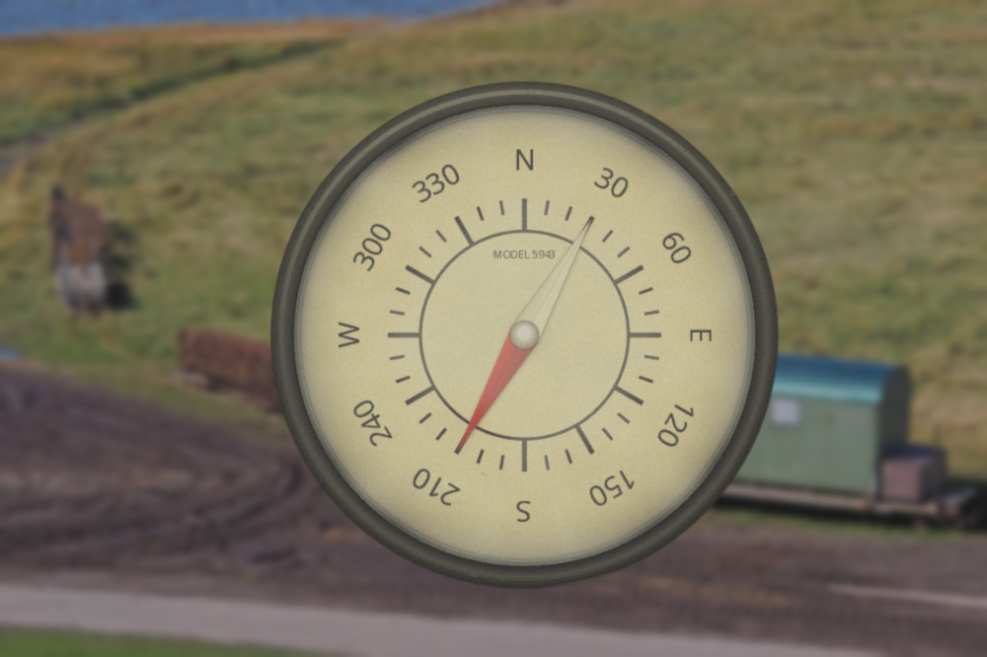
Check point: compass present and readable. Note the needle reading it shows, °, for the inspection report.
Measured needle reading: 210 °
